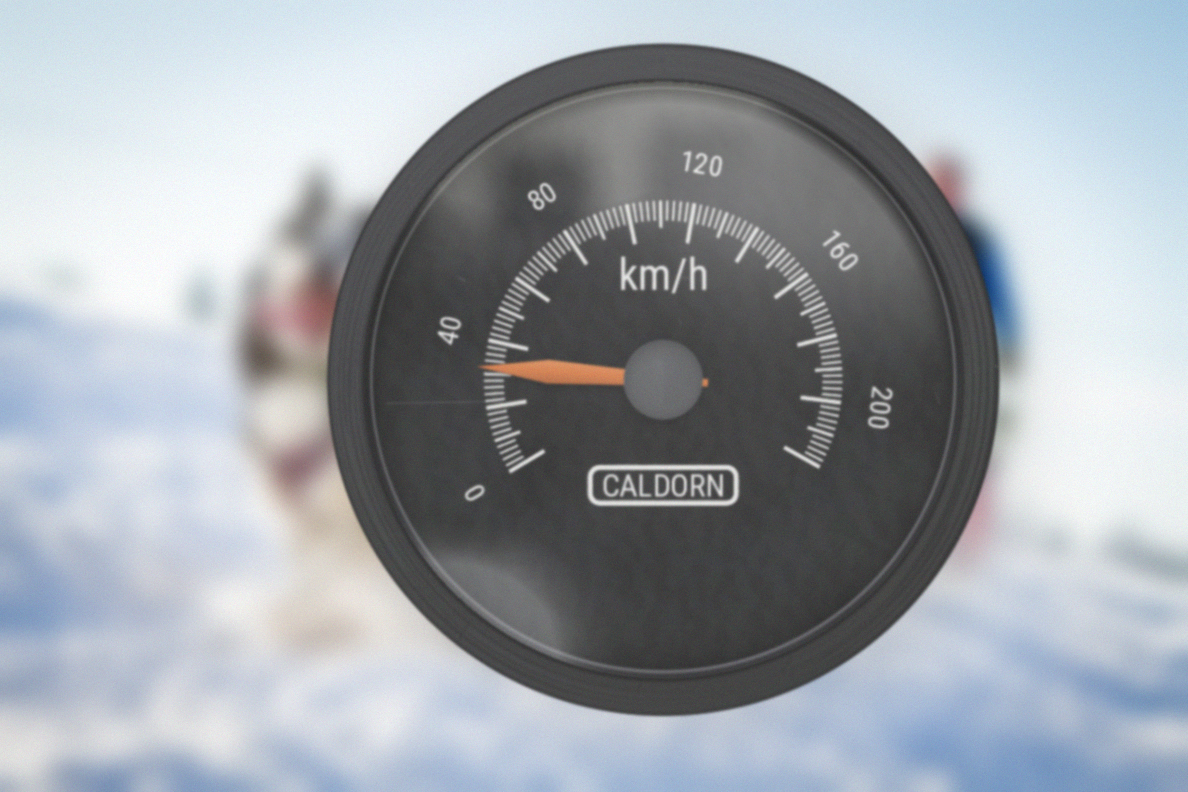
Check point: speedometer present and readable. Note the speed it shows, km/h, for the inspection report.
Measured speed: 32 km/h
